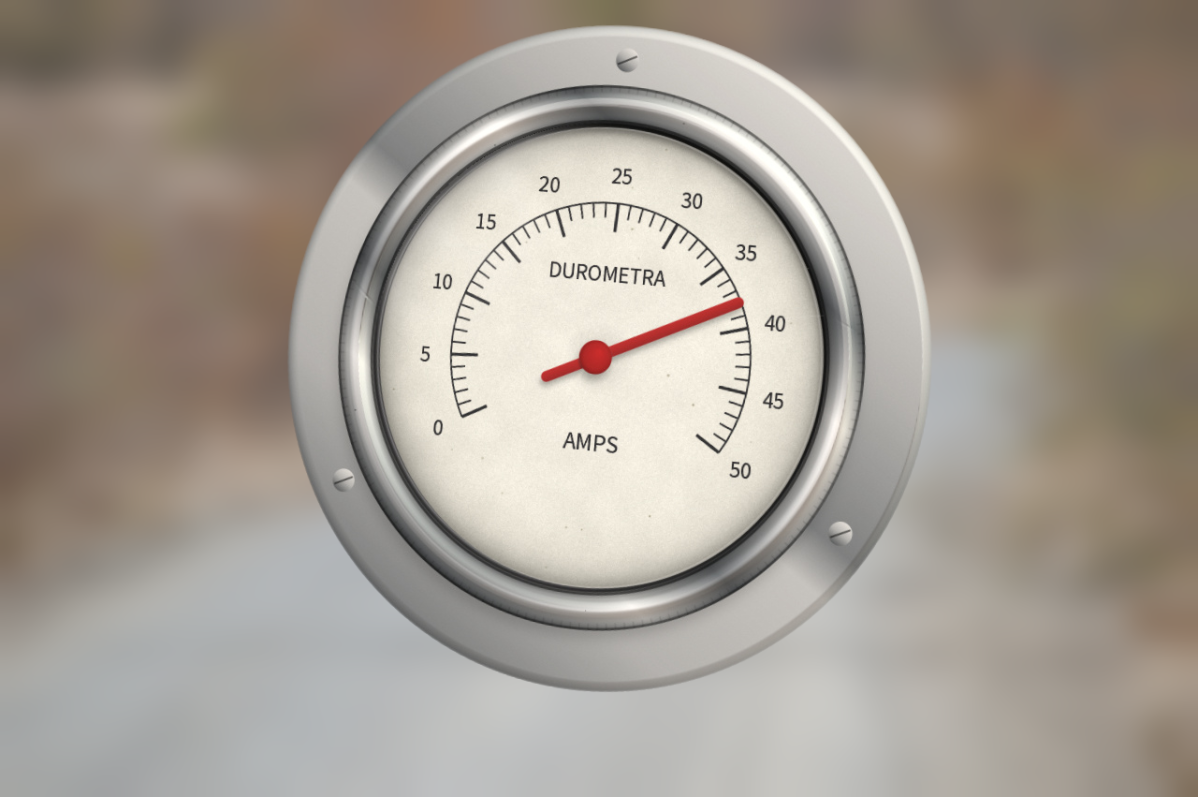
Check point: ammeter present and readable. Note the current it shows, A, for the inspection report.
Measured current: 38 A
